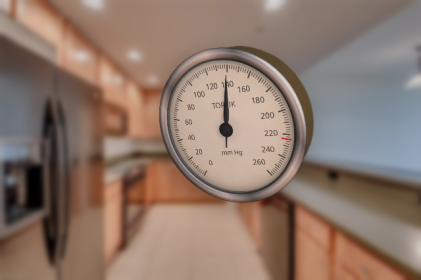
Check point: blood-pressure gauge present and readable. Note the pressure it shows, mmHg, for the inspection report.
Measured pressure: 140 mmHg
